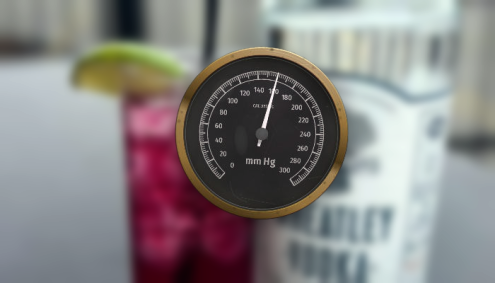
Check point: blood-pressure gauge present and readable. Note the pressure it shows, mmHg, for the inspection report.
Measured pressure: 160 mmHg
